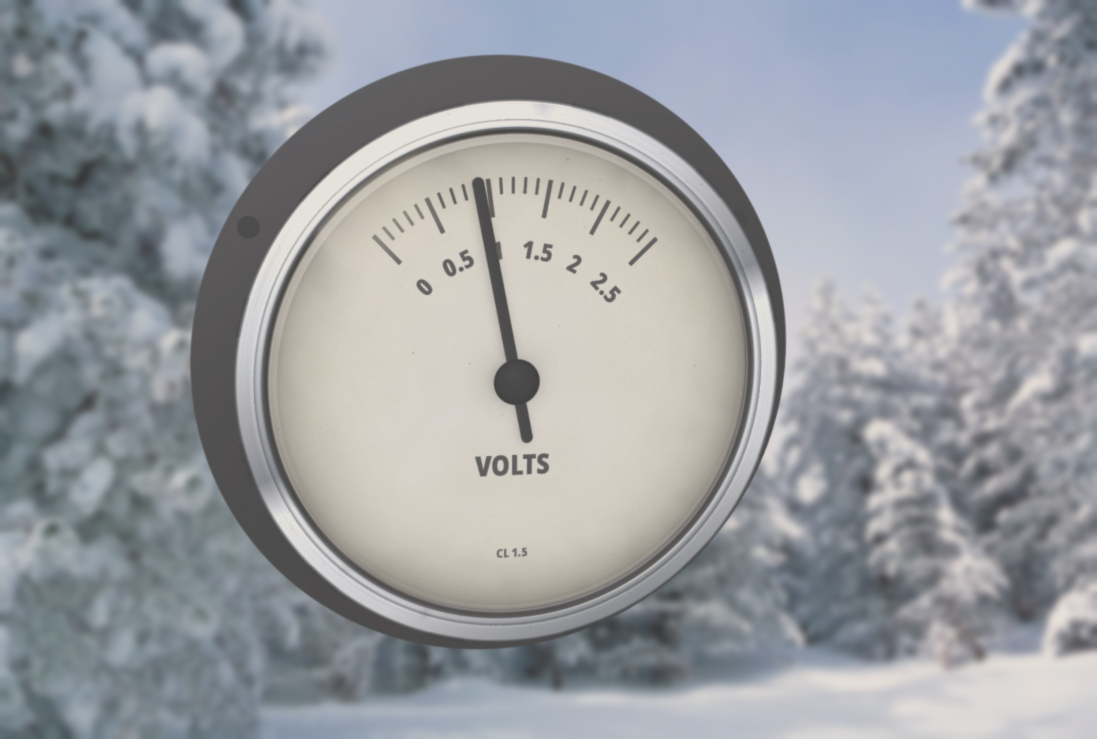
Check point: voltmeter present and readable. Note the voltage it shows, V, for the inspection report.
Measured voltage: 0.9 V
